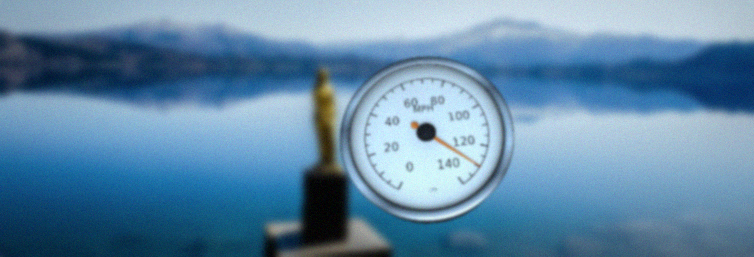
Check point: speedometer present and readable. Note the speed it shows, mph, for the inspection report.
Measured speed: 130 mph
